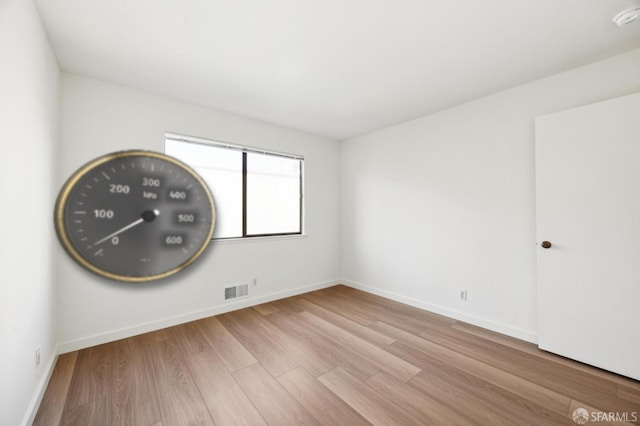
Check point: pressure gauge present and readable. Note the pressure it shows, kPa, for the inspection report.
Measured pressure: 20 kPa
